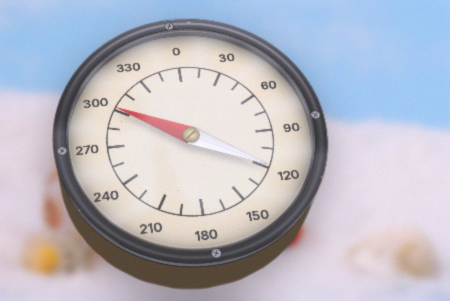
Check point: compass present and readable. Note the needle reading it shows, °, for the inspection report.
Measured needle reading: 300 °
